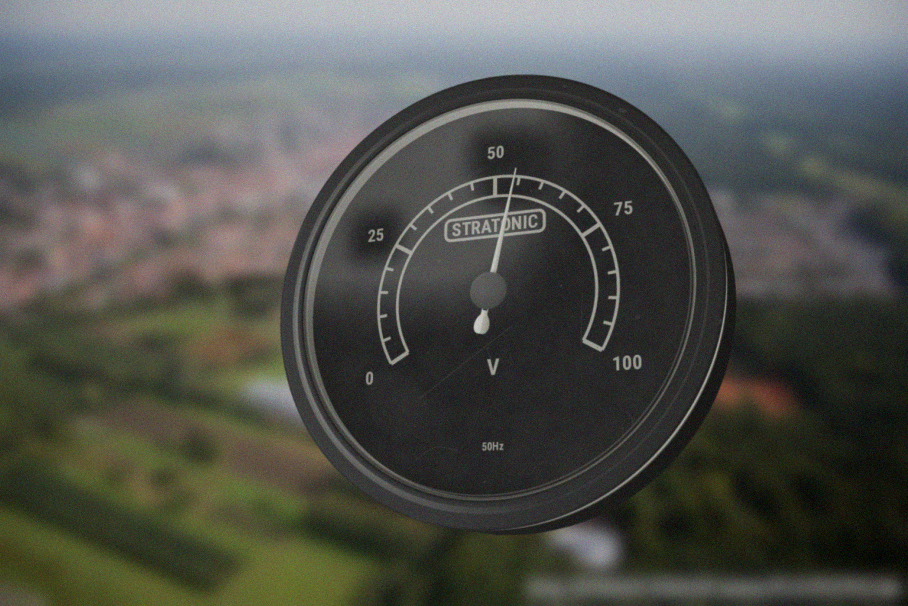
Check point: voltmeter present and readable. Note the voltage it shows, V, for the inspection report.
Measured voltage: 55 V
